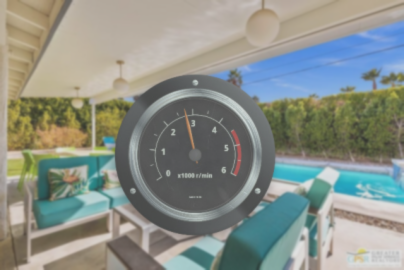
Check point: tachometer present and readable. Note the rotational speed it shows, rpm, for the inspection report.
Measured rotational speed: 2750 rpm
